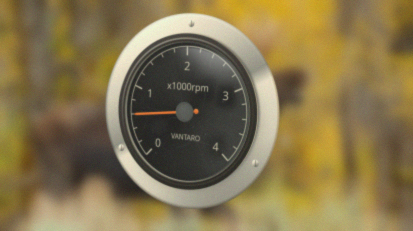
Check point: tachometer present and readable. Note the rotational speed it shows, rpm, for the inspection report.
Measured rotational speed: 600 rpm
